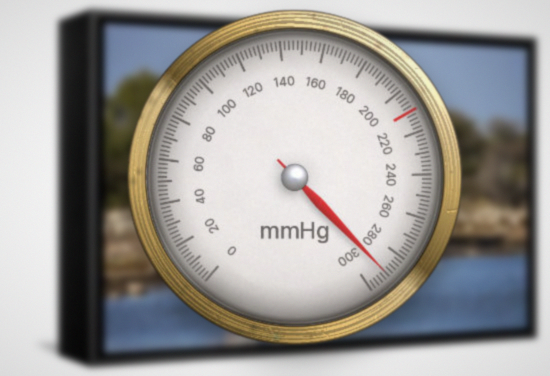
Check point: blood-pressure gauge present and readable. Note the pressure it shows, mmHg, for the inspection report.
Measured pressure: 290 mmHg
